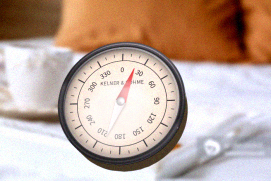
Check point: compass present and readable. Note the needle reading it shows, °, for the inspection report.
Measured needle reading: 20 °
